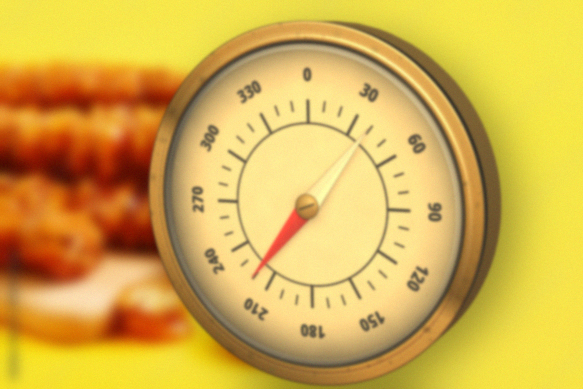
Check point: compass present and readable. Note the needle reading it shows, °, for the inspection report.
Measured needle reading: 220 °
